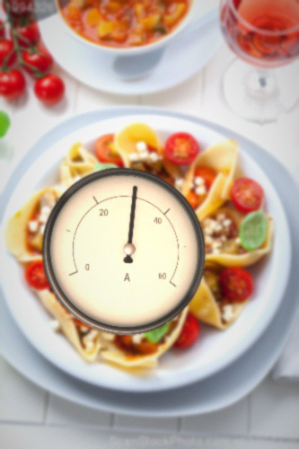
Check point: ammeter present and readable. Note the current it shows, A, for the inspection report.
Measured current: 30 A
